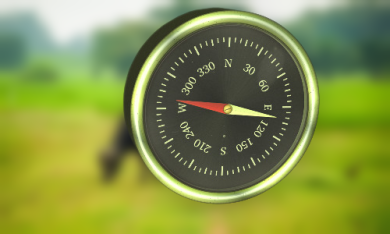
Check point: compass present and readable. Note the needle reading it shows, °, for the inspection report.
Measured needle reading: 280 °
